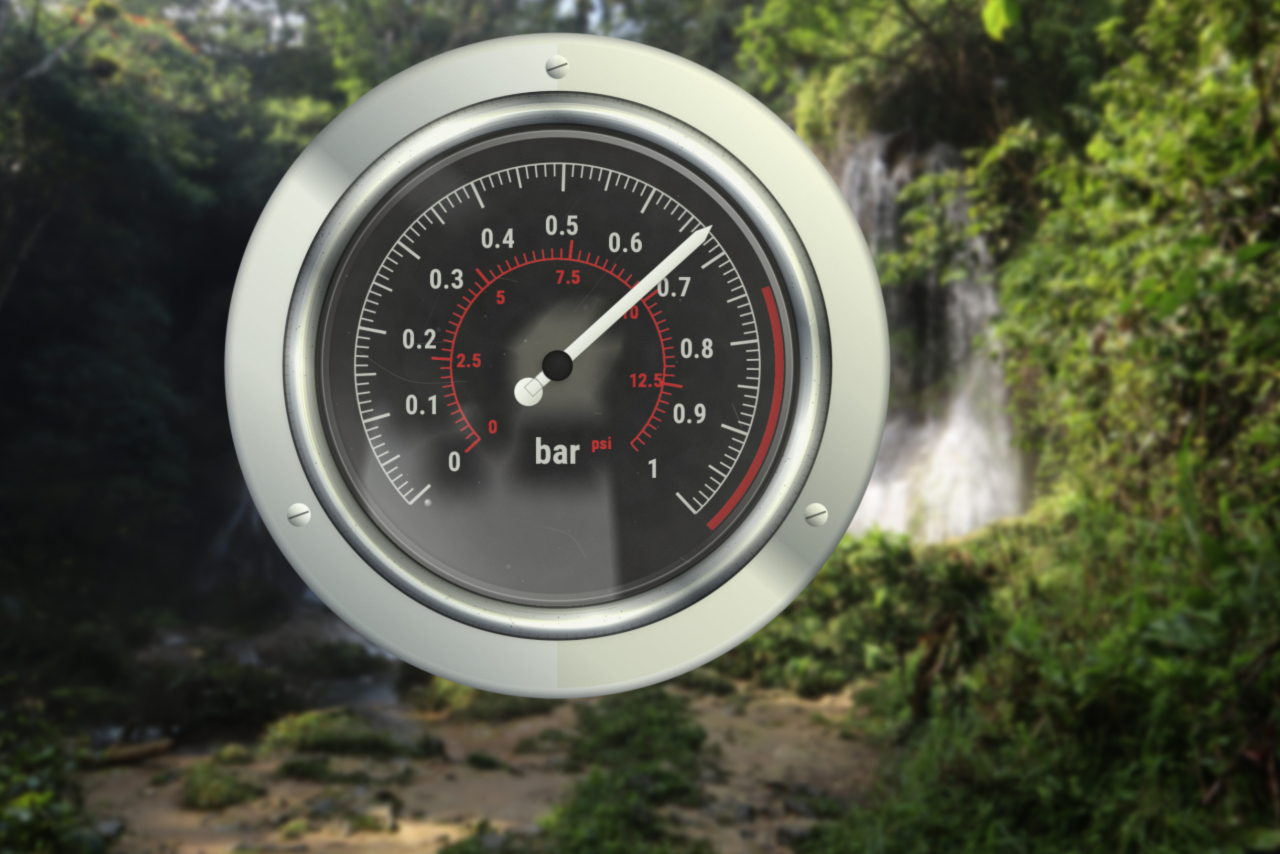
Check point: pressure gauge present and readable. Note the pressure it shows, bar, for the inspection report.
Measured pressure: 0.67 bar
